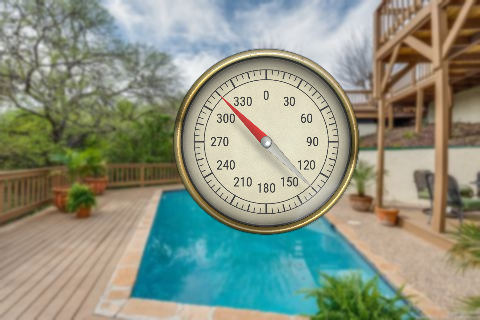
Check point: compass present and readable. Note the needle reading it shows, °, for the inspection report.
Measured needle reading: 315 °
